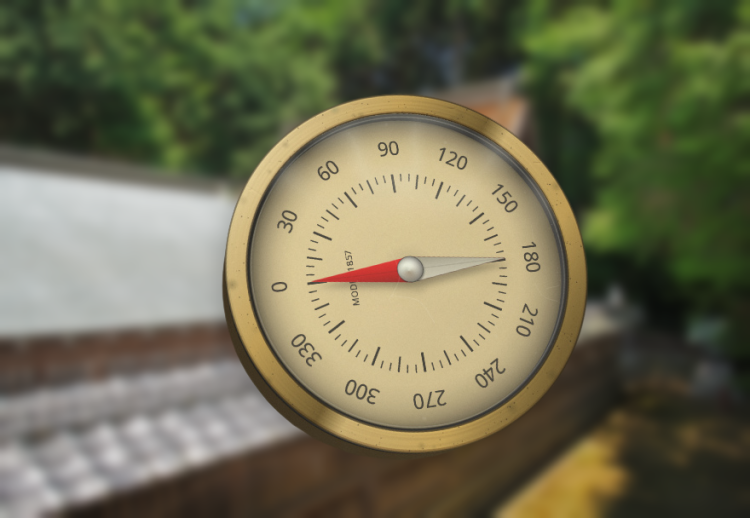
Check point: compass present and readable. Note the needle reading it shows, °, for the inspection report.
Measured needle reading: 0 °
